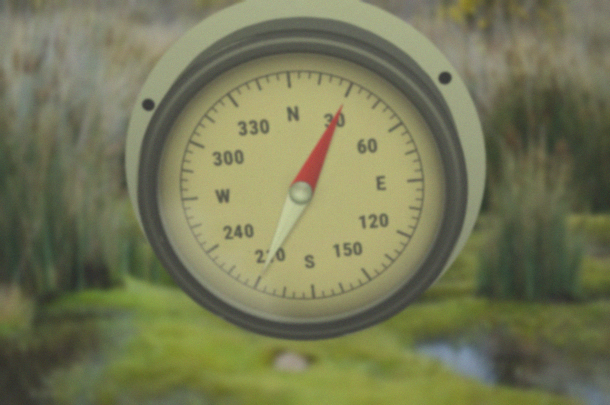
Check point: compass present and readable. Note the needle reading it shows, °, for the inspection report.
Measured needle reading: 30 °
